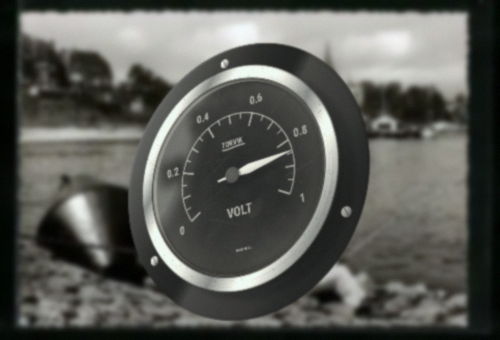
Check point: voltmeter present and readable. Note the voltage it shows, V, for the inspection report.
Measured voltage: 0.85 V
